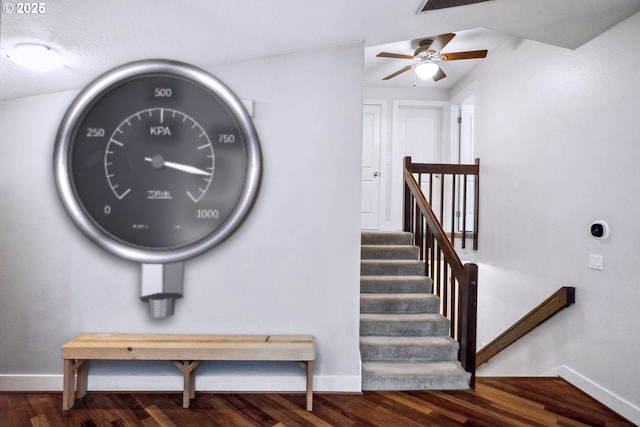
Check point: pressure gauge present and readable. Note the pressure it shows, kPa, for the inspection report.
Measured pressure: 875 kPa
